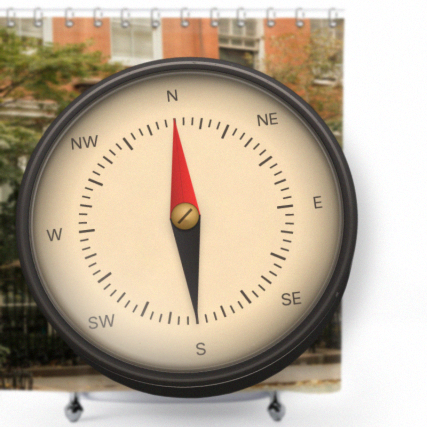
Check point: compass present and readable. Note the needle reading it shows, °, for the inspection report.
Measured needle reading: 0 °
